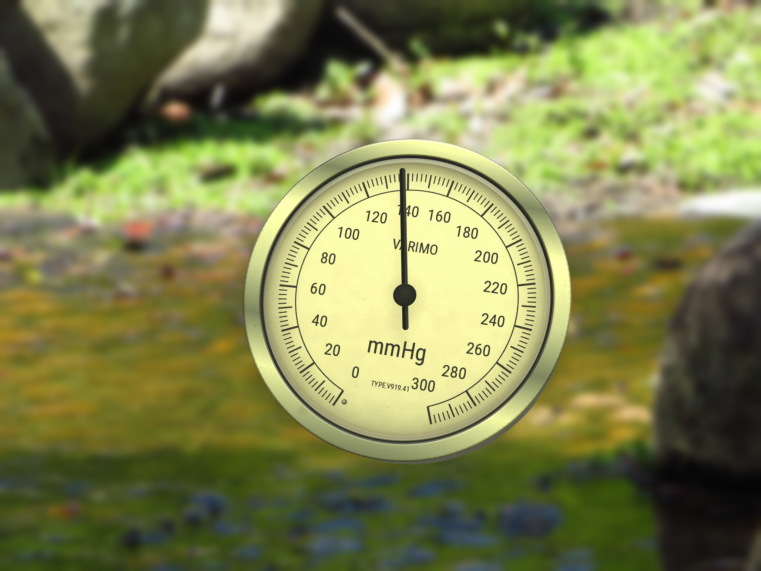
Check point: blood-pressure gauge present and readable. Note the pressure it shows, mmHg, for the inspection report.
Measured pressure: 138 mmHg
